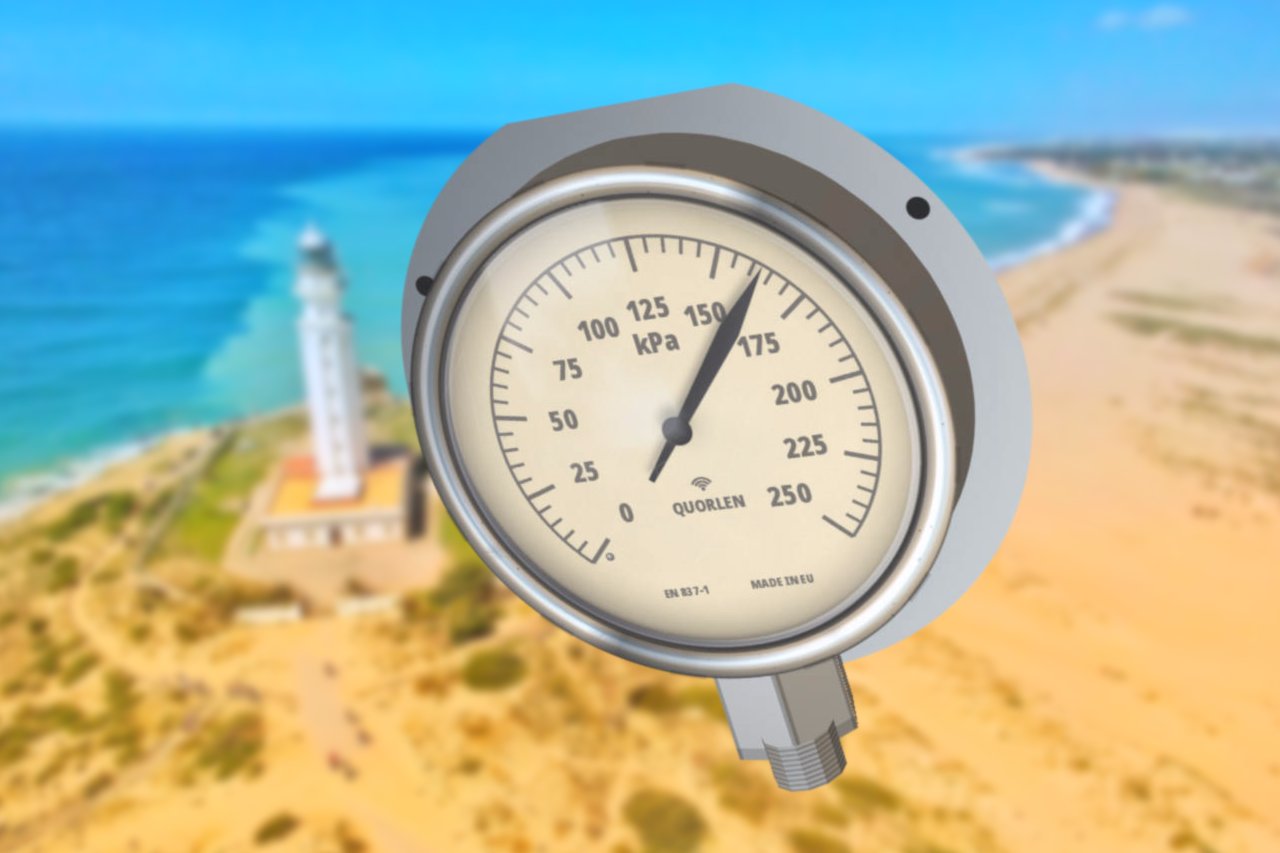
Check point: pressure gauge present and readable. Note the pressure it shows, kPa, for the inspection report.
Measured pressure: 162.5 kPa
